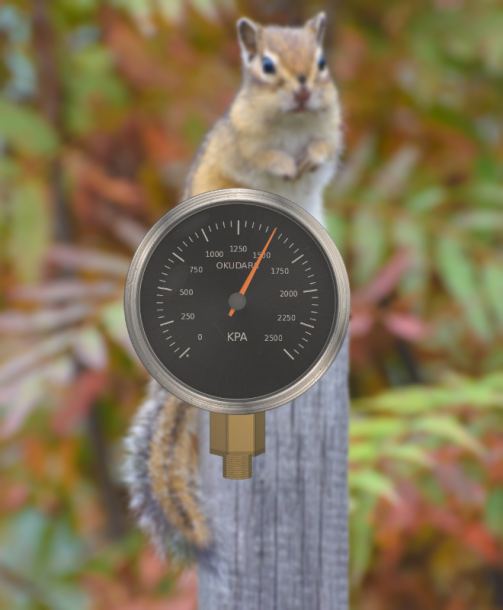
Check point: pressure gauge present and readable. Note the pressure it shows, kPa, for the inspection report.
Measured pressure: 1500 kPa
